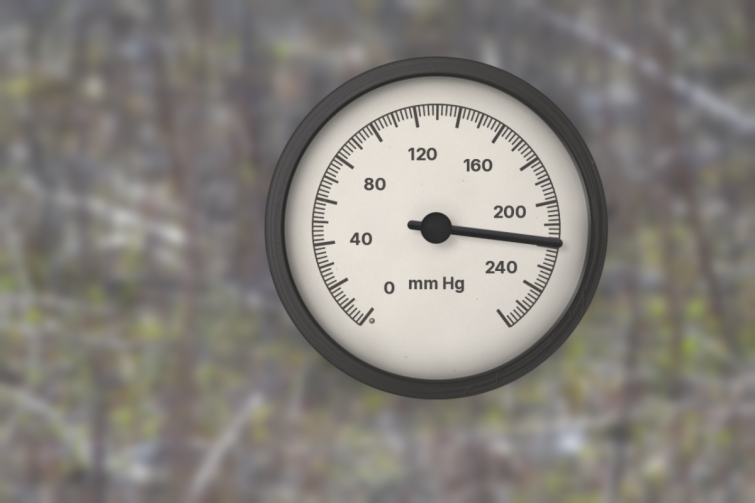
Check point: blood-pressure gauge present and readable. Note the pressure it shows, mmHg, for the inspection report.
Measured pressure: 218 mmHg
